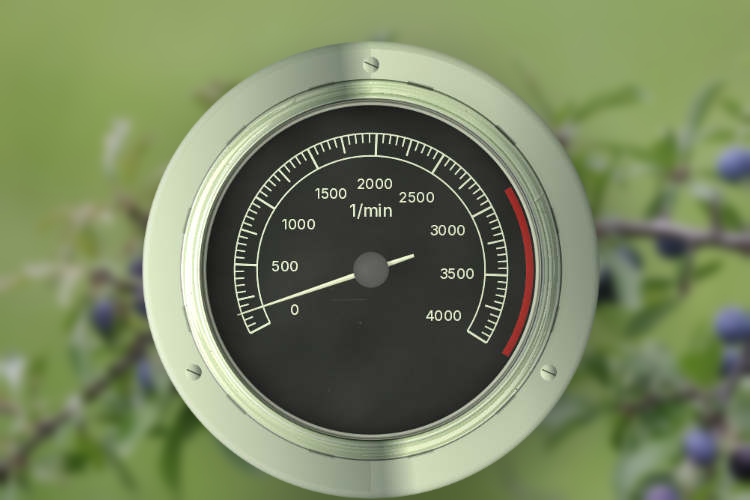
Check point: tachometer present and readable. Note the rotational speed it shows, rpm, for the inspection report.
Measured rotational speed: 150 rpm
